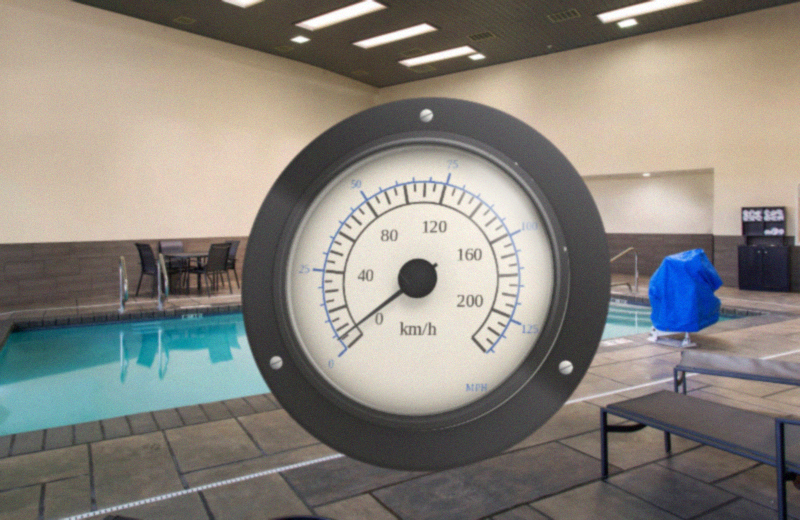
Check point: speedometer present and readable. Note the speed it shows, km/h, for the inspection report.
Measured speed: 5 km/h
